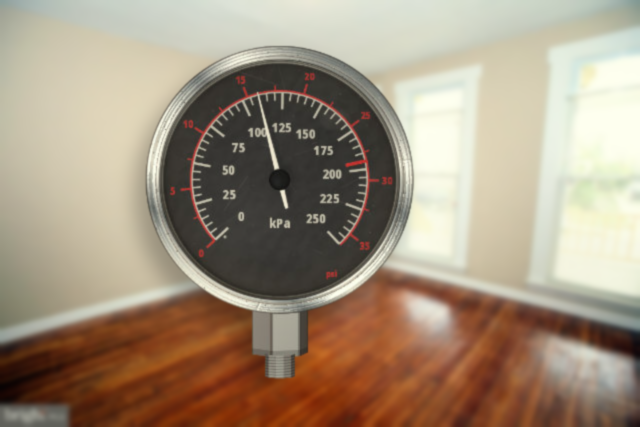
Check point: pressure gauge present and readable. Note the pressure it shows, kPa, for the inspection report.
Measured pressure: 110 kPa
